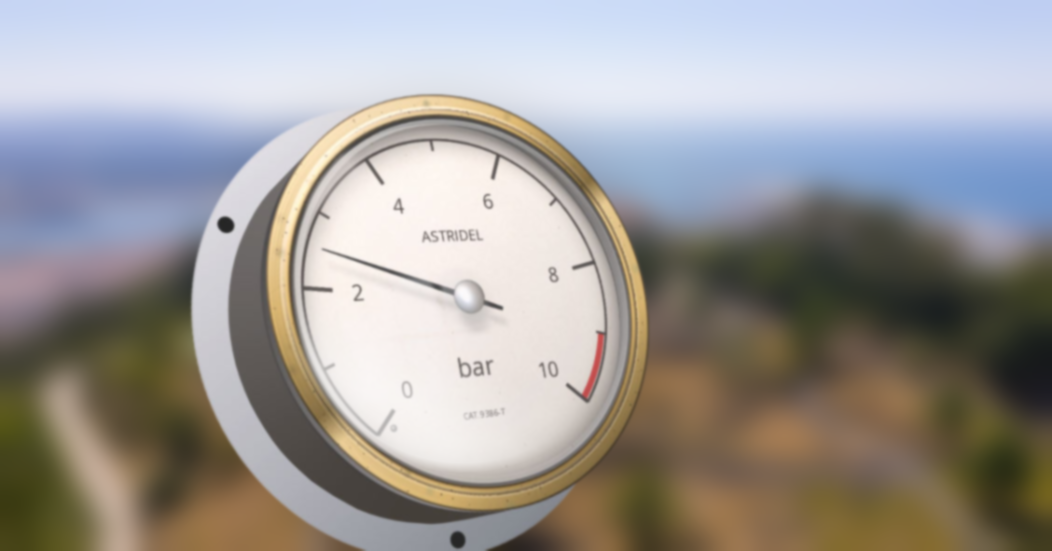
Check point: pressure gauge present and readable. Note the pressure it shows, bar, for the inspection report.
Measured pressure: 2.5 bar
